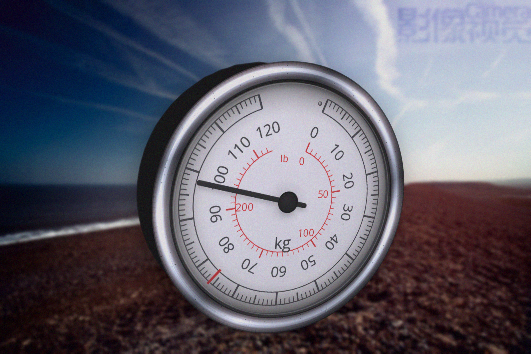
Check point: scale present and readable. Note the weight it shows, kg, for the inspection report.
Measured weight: 98 kg
